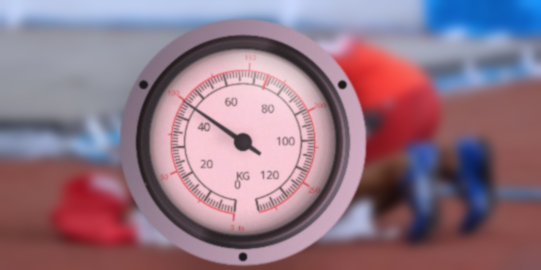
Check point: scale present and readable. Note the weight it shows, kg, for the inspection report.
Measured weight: 45 kg
